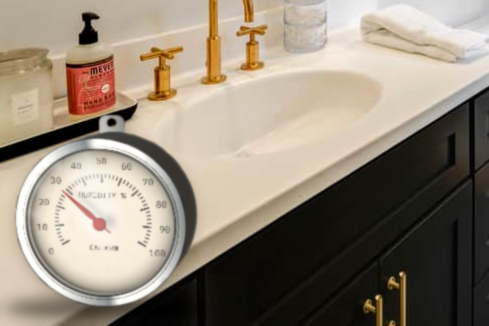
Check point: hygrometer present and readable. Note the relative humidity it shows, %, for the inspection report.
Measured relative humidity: 30 %
